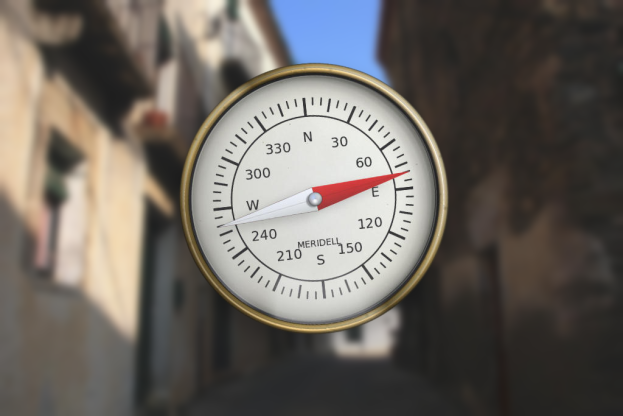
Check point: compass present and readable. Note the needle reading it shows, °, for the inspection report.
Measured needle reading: 80 °
